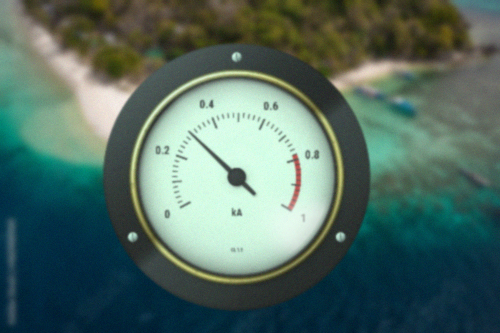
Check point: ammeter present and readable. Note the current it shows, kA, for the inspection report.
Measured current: 0.3 kA
